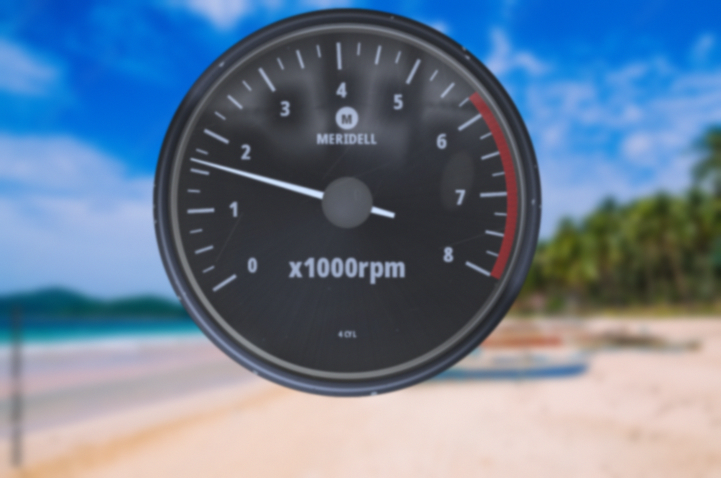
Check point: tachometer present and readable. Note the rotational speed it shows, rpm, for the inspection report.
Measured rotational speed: 1625 rpm
